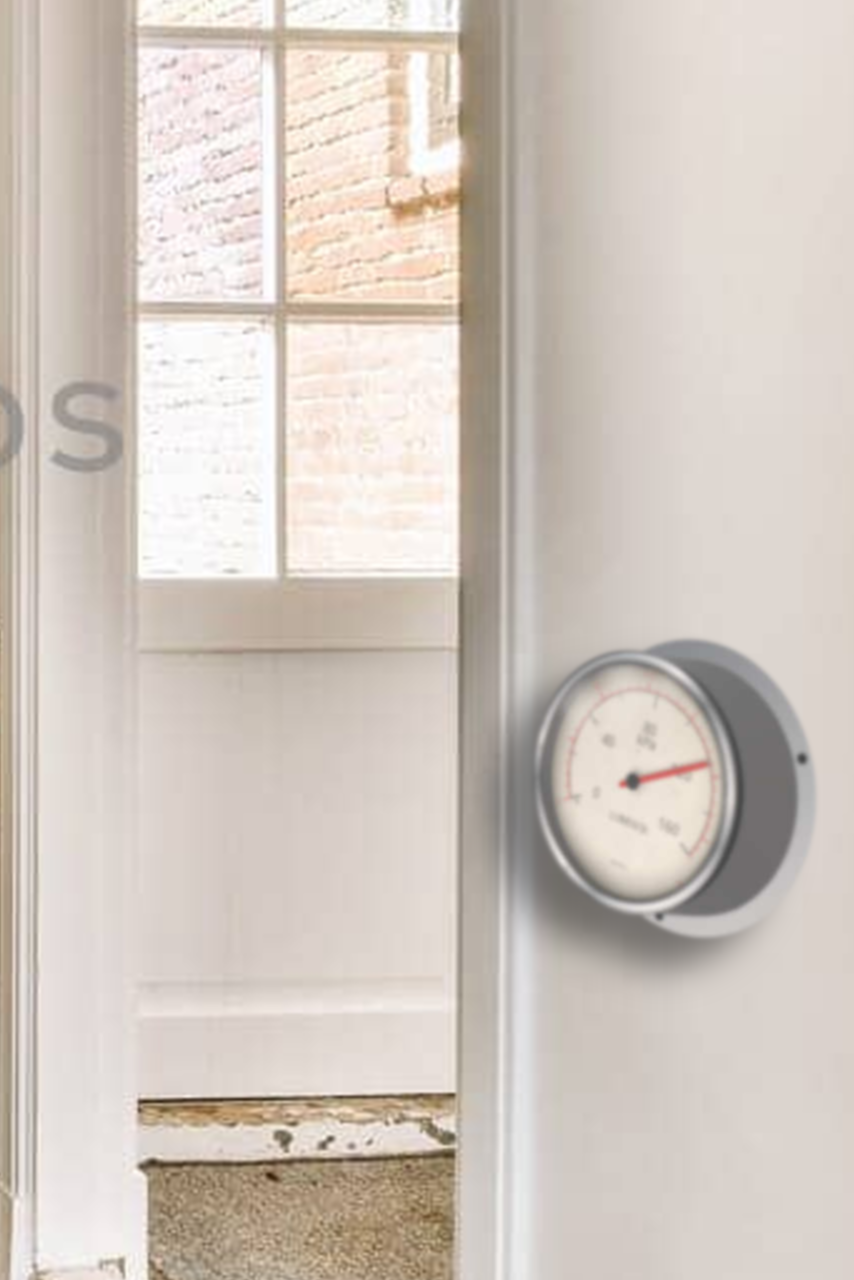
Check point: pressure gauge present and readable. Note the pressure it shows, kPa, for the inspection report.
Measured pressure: 120 kPa
